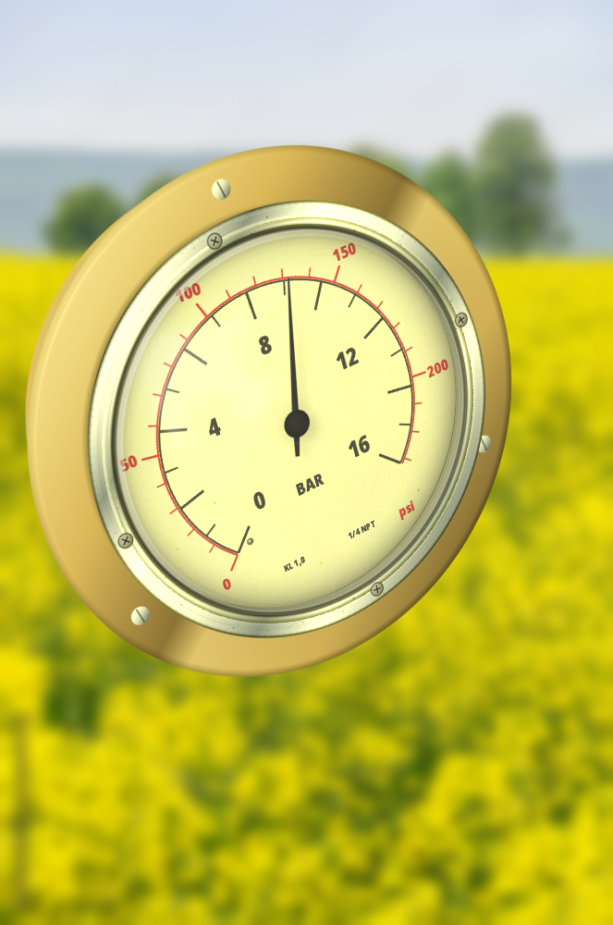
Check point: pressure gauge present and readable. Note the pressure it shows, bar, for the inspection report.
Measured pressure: 9 bar
